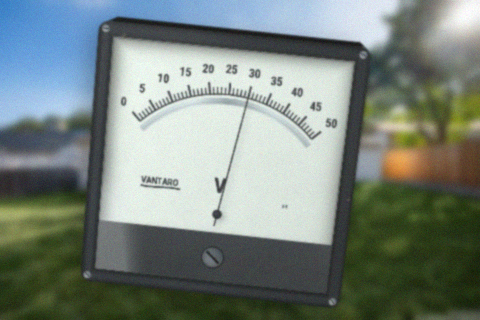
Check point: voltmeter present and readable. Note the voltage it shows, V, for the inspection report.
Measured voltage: 30 V
